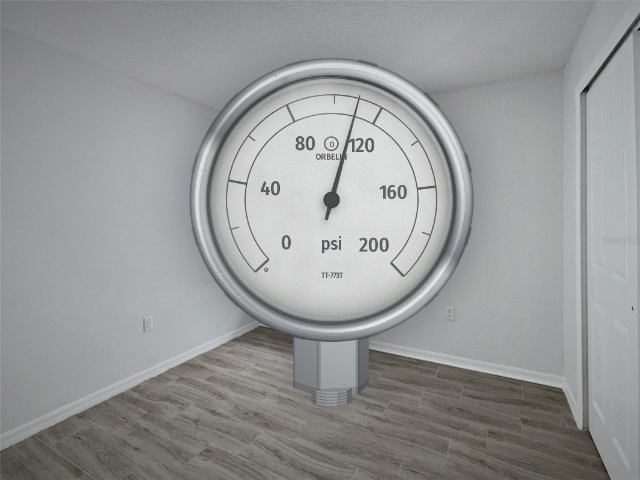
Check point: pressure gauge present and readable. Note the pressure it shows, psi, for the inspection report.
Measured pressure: 110 psi
